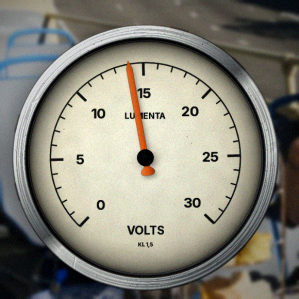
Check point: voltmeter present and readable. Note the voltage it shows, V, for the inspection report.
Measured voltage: 14 V
